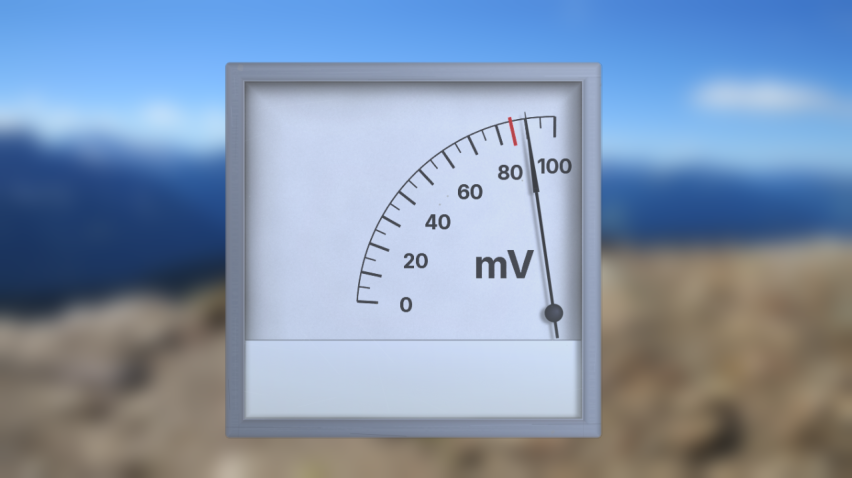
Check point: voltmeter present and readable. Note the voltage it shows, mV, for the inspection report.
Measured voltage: 90 mV
